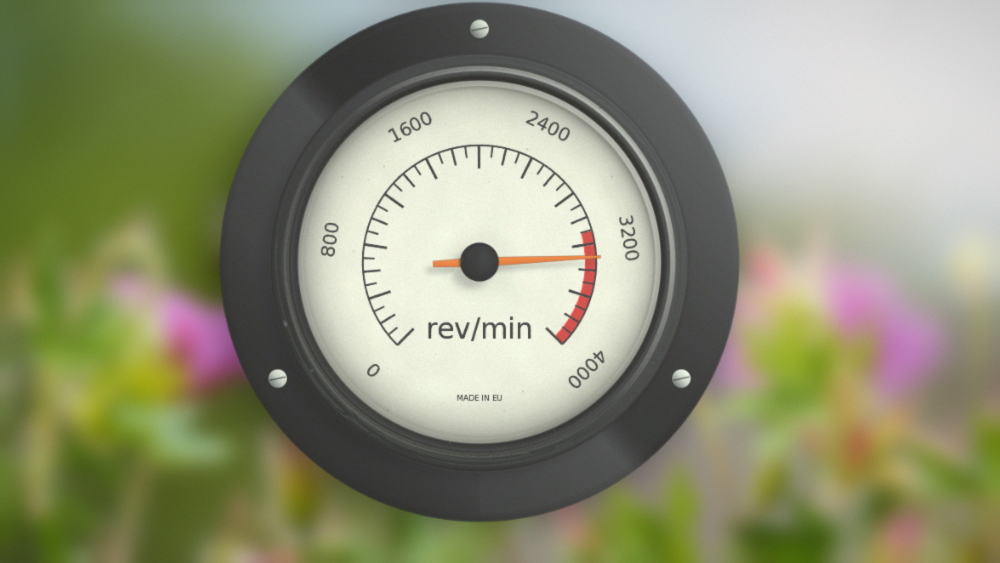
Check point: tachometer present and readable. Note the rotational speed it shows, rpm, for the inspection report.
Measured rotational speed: 3300 rpm
